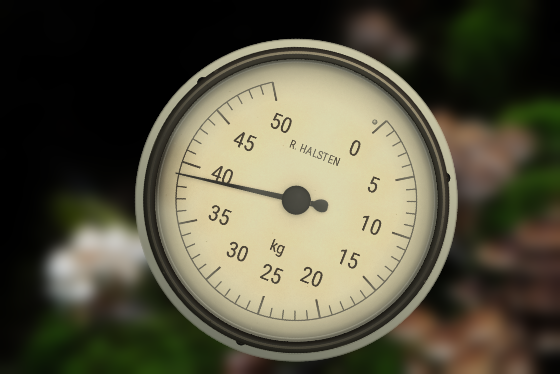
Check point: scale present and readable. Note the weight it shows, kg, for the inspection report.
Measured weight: 39 kg
